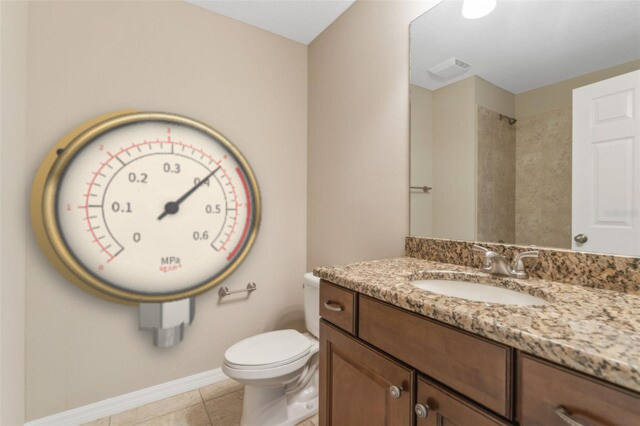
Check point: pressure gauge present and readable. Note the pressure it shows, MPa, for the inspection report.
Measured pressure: 0.4 MPa
